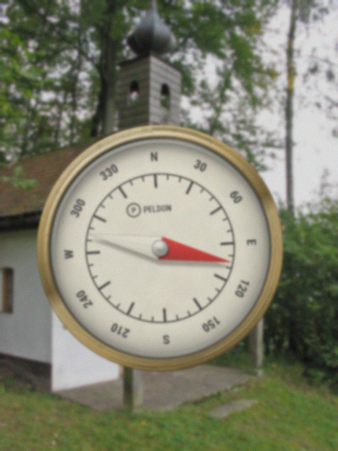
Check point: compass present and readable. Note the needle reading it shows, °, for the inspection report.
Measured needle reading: 105 °
